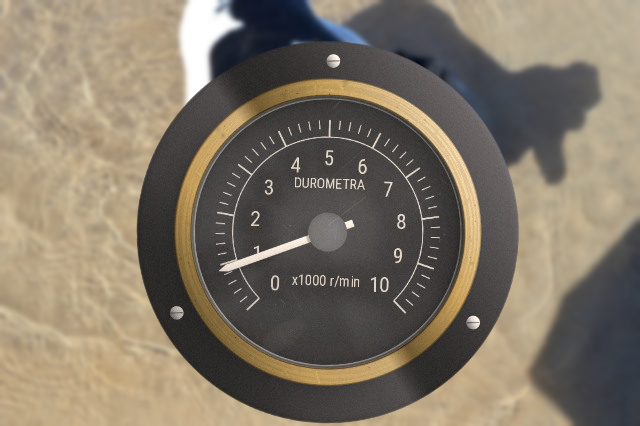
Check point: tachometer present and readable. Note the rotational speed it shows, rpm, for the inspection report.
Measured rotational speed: 900 rpm
